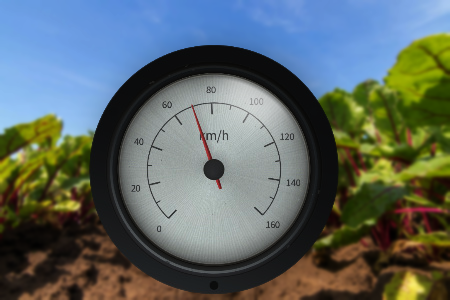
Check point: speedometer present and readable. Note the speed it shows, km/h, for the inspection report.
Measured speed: 70 km/h
